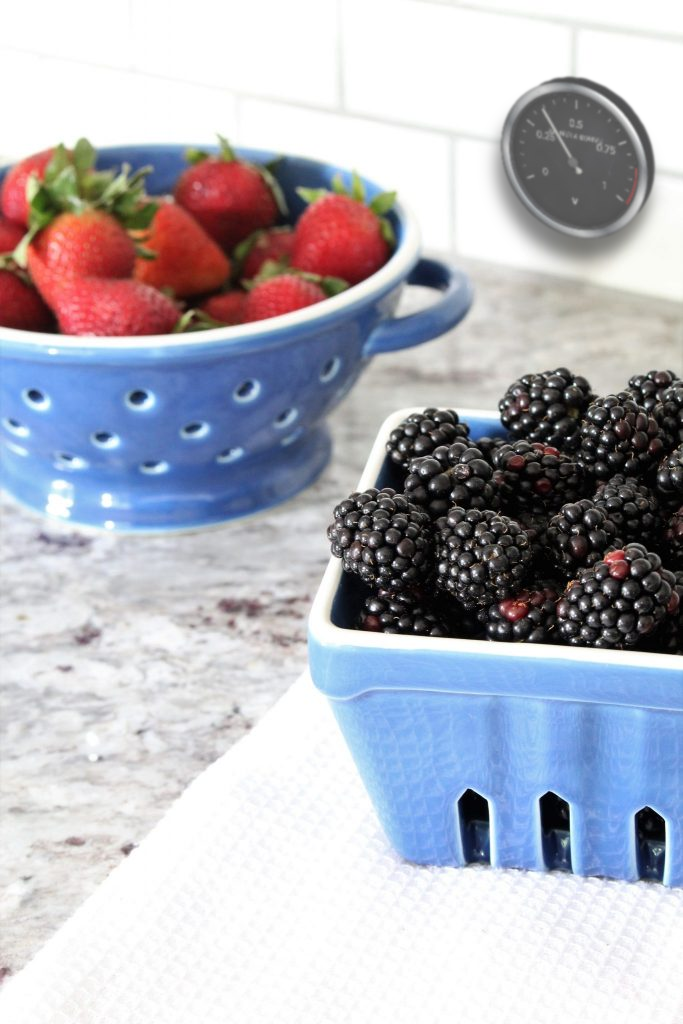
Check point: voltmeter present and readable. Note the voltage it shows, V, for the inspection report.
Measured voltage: 0.35 V
